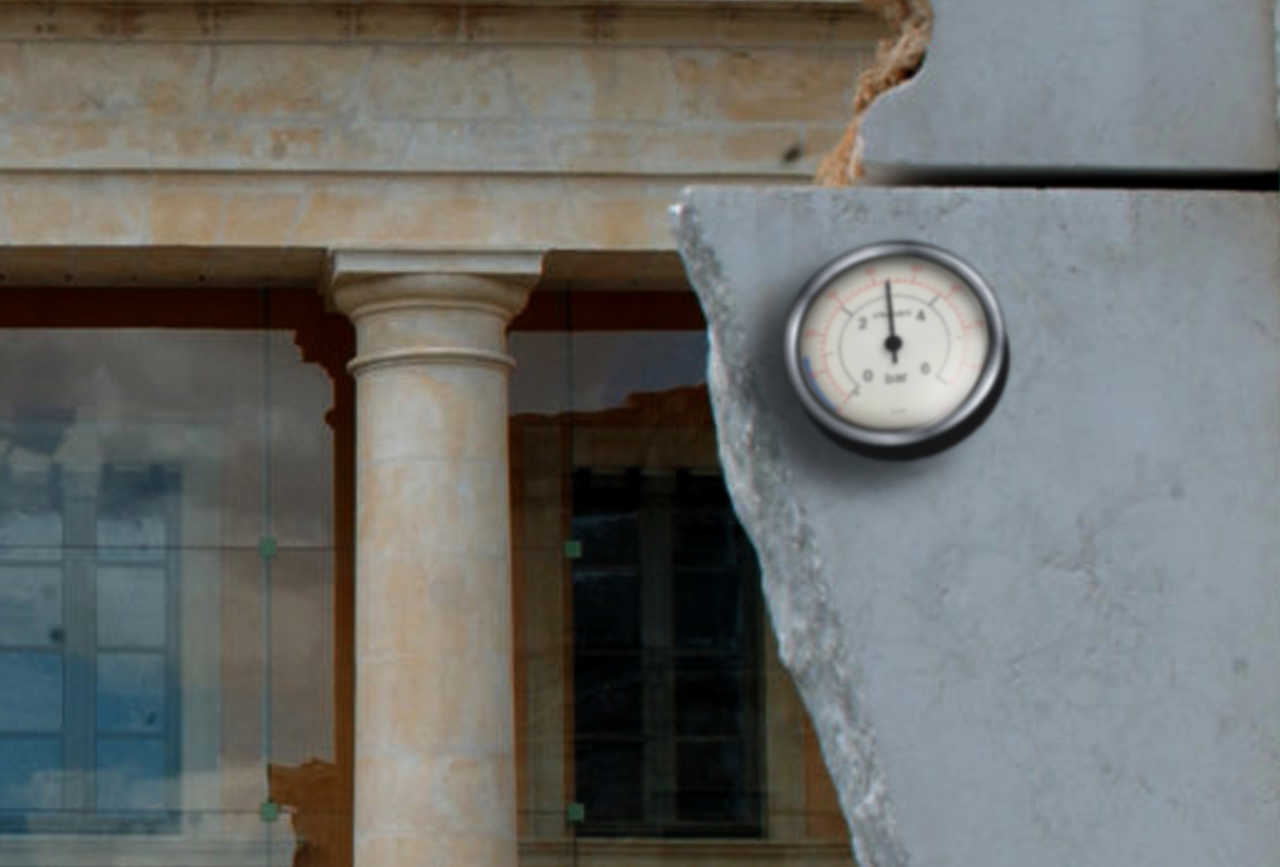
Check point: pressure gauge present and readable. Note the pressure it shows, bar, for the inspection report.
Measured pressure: 3 bar
